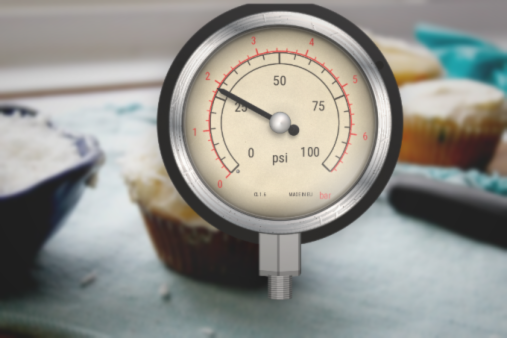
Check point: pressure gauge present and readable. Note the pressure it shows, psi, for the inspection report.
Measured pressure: 27.5 psi
